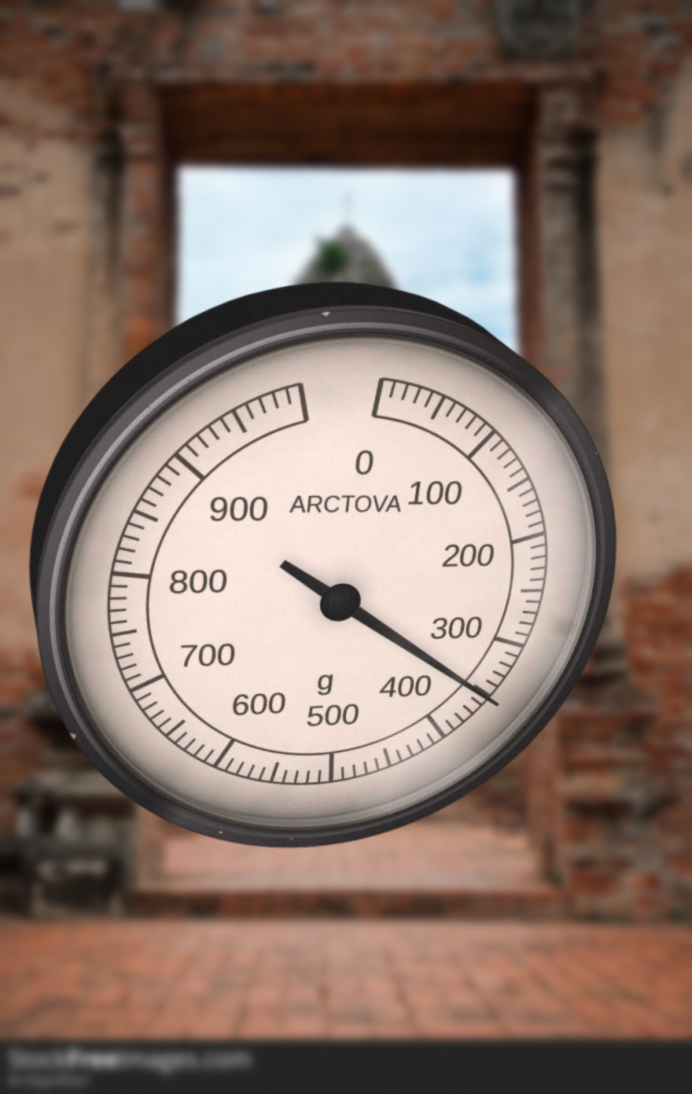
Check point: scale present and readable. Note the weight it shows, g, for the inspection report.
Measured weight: 350 g
